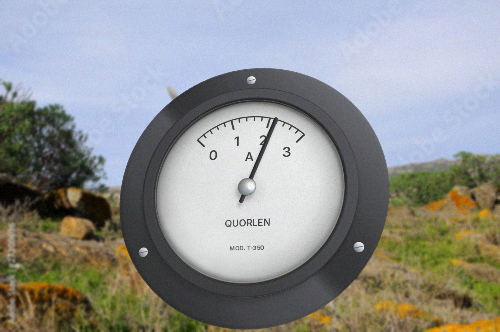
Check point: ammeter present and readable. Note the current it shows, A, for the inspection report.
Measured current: 2.2 A
